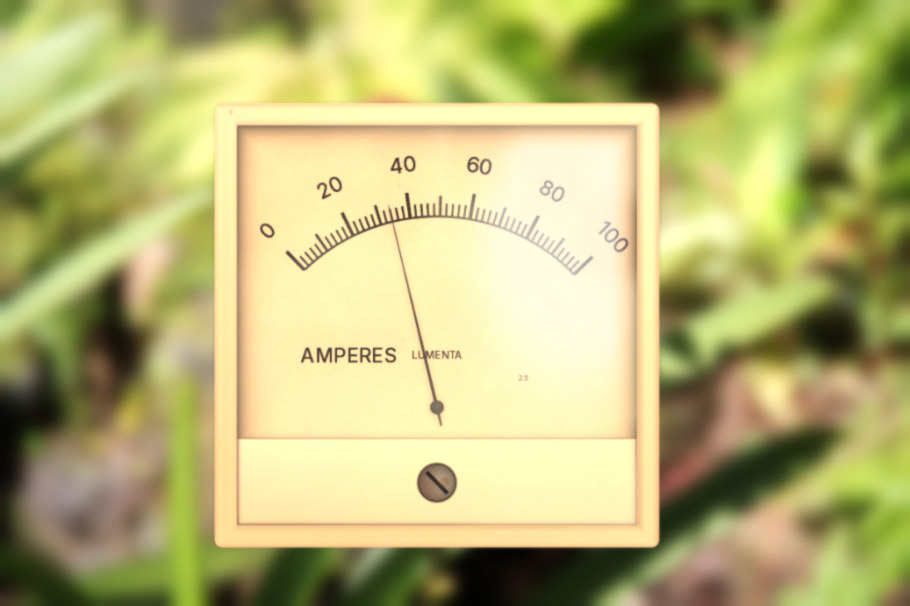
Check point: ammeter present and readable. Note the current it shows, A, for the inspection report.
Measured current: 34 A
